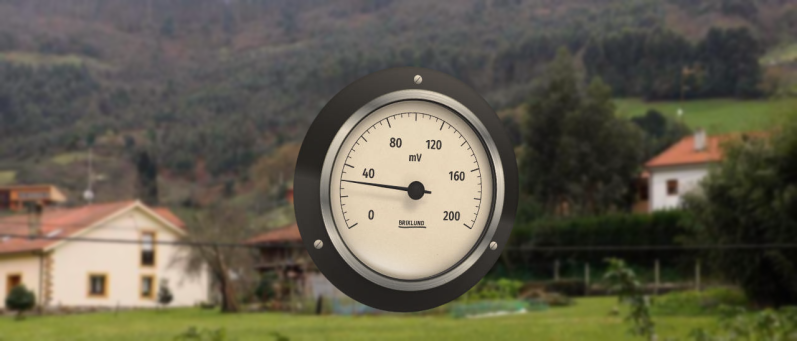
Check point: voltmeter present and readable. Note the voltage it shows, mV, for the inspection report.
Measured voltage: 30 mV
